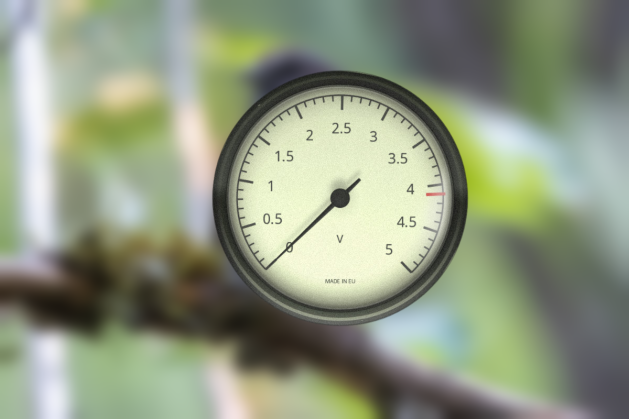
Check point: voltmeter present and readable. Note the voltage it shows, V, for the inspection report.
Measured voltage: 0 V
